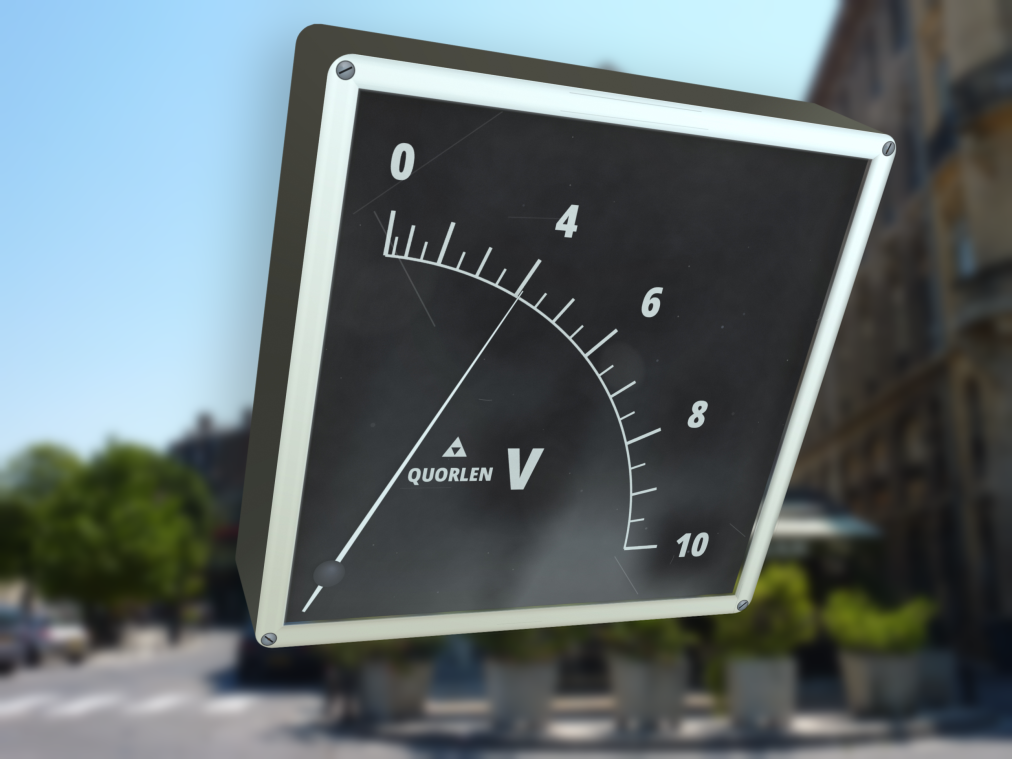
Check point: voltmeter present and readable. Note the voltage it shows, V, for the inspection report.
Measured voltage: 4 V
